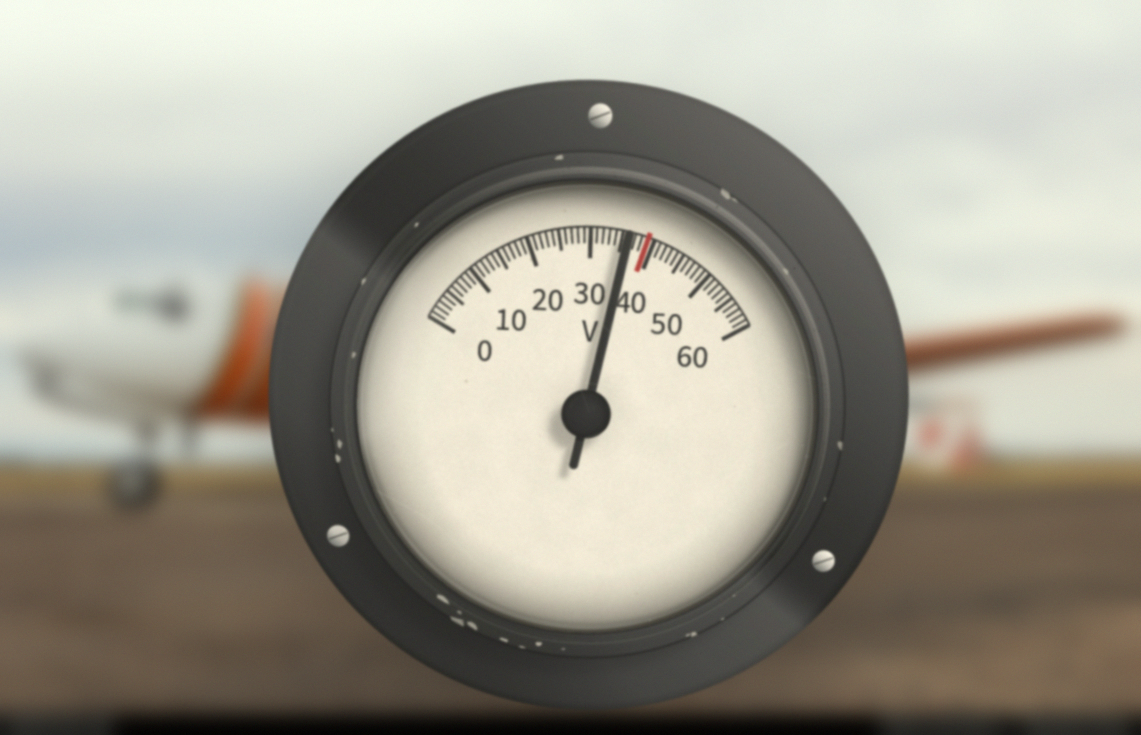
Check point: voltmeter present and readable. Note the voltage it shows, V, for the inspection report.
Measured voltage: 36 V
